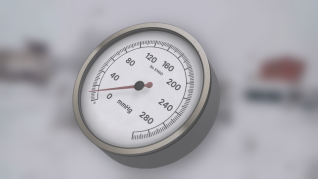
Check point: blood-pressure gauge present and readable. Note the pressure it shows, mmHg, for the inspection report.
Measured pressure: 10 mmHg
